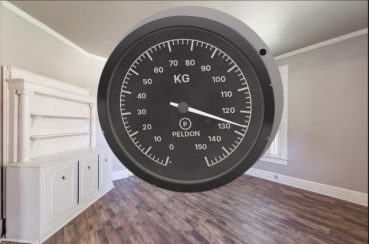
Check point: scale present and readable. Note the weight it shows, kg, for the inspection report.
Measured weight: 126 kg
